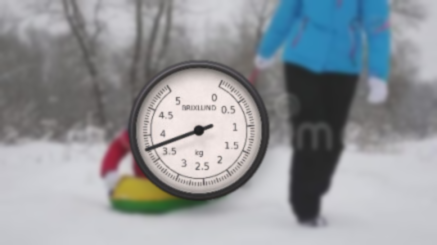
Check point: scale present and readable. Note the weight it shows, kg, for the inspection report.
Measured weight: 3.75 kg
